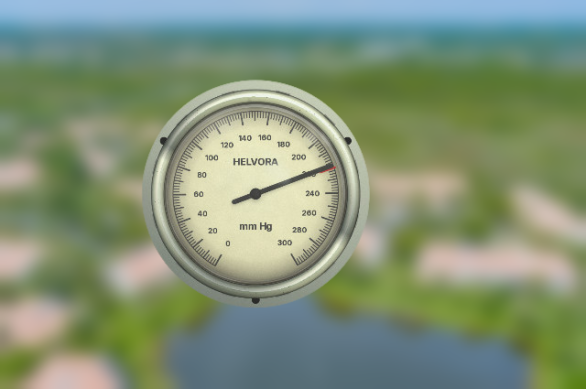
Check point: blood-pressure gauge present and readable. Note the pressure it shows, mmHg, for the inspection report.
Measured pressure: 220 mmHg
